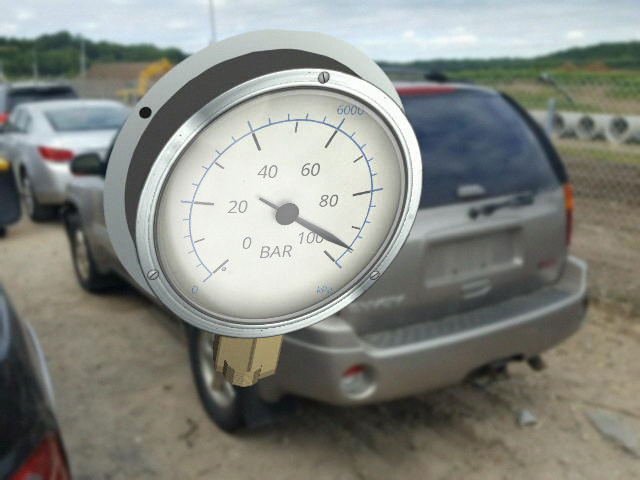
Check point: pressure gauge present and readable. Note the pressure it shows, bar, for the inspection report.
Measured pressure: 95 bar
